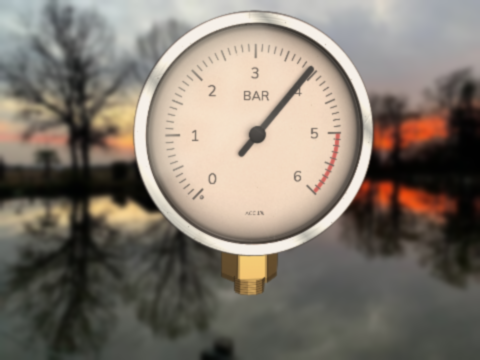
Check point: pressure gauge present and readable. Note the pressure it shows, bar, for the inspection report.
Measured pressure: 3.9 bar
